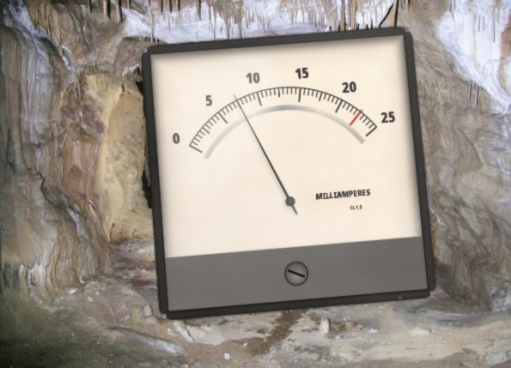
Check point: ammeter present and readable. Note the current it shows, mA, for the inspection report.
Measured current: 7.5 mA
